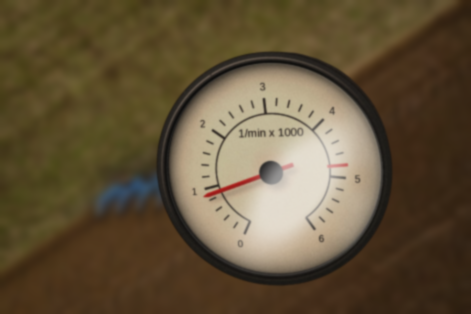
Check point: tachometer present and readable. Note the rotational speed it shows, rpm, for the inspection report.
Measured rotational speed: 900 rpm
